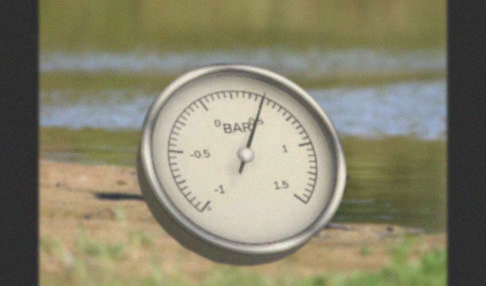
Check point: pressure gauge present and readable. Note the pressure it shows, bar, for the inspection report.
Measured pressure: 0.5 bar
